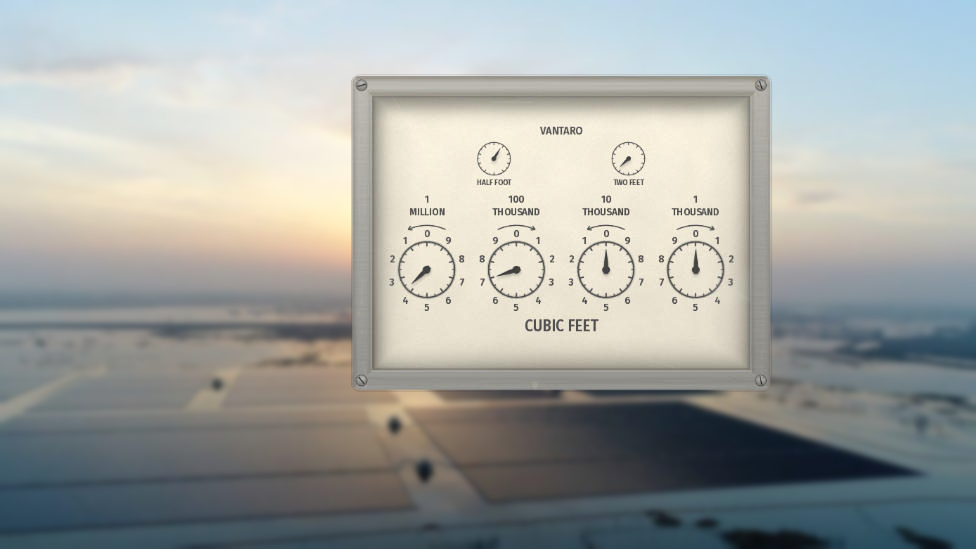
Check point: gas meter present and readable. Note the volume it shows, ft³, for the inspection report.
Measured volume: 370000 ft³
